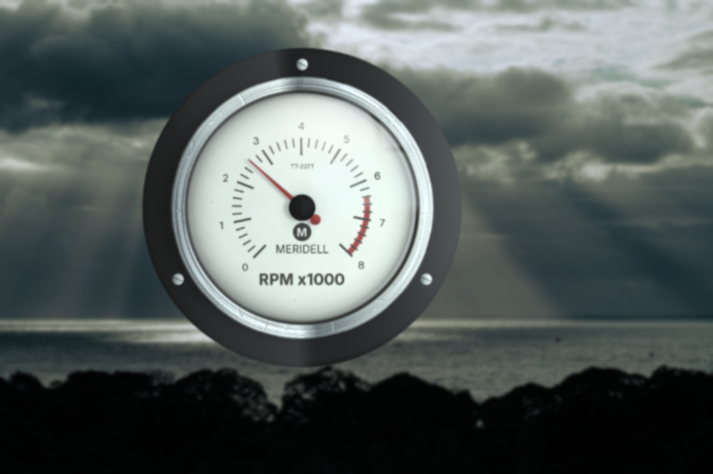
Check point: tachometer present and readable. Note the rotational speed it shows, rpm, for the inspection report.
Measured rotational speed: 2600 rpm
